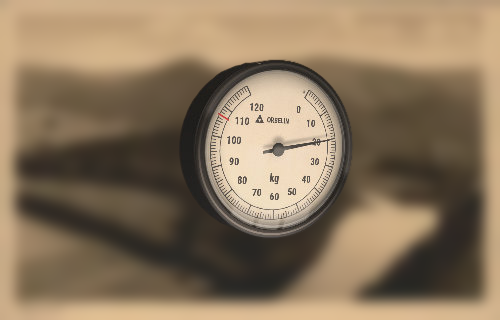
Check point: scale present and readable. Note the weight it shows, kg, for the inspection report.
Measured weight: 20 kg
